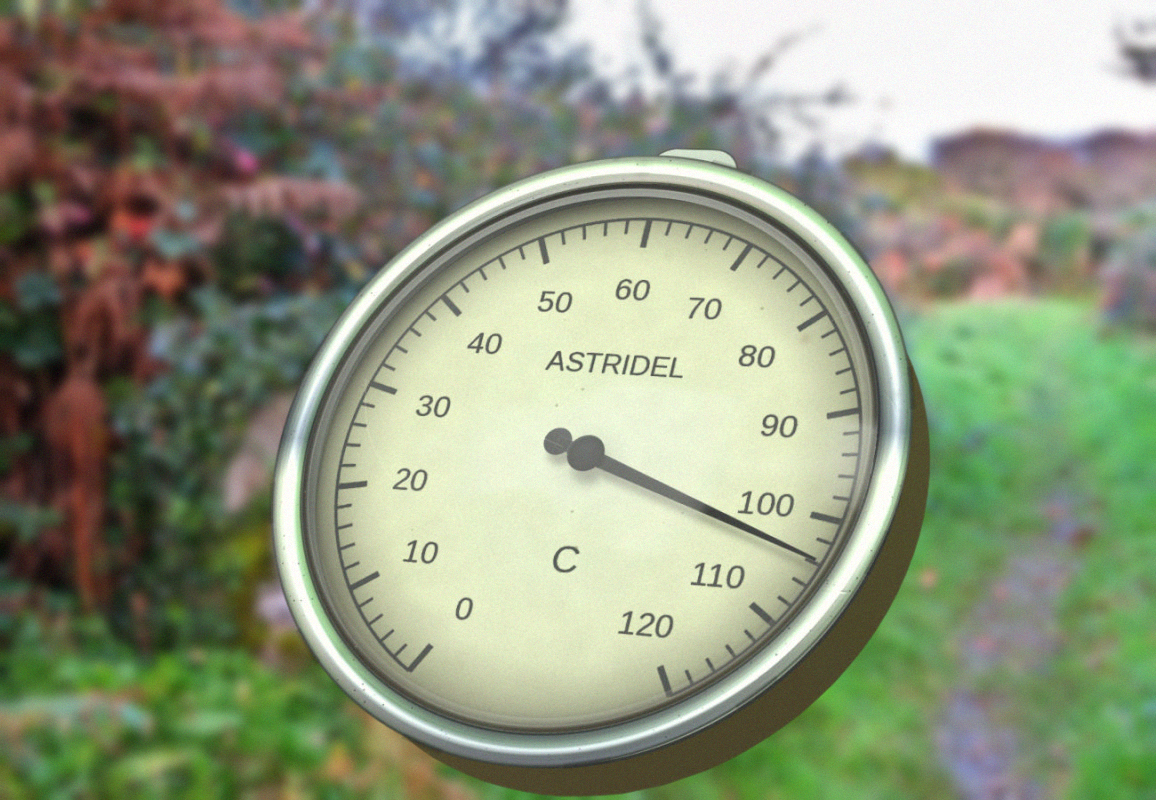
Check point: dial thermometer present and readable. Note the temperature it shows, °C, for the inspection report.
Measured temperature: 104 °C
